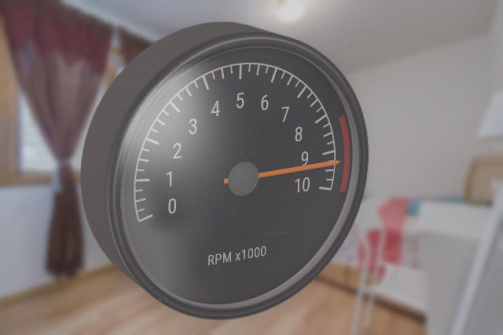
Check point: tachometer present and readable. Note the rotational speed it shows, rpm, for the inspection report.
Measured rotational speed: 9250 rpm
